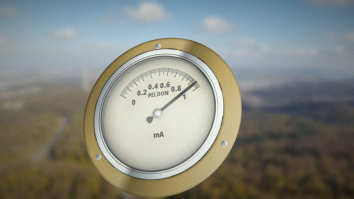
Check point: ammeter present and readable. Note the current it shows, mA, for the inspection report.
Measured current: 0.95 mA
